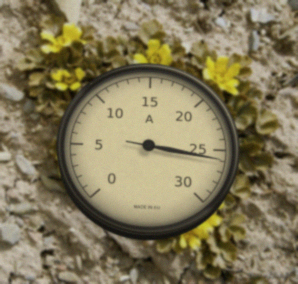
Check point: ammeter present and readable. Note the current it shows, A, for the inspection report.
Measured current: 26 A
